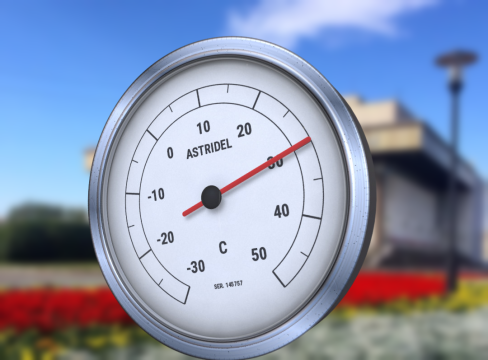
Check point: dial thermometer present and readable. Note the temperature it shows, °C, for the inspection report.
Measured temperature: 30 °C
